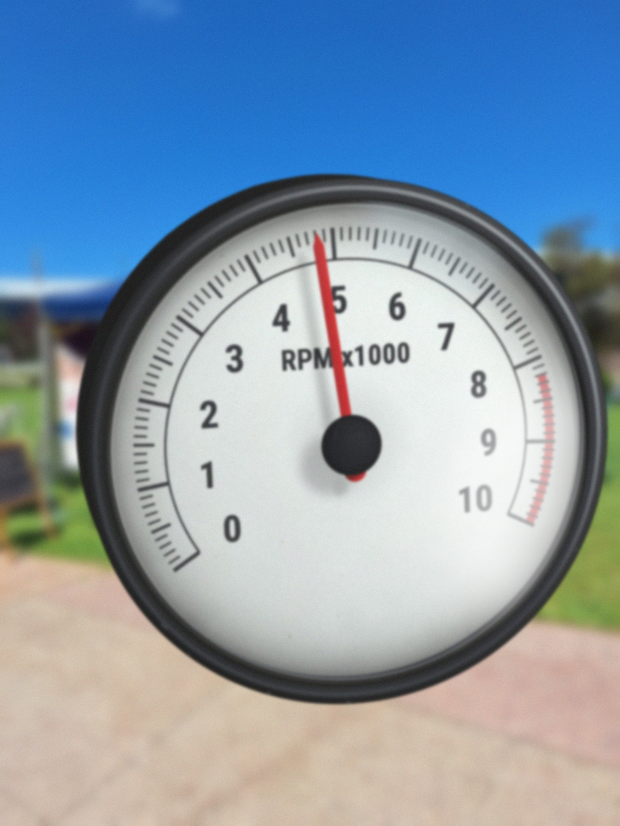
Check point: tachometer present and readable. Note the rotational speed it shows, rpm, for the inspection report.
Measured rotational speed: 4800 rpm
